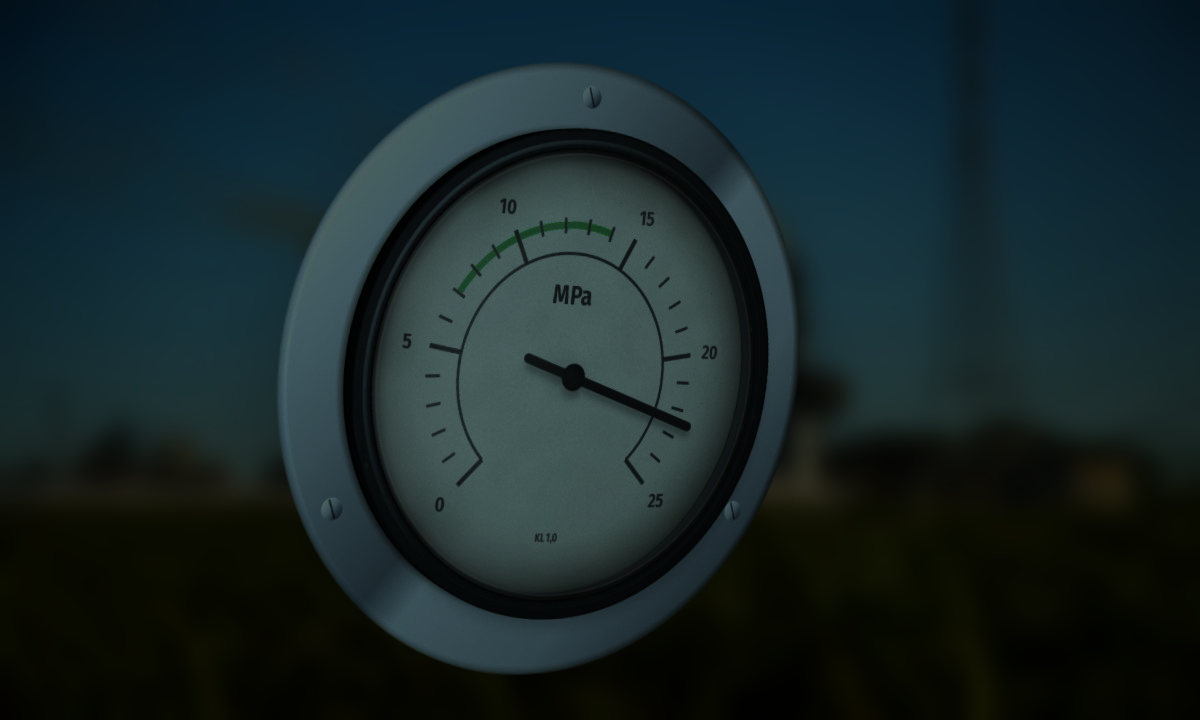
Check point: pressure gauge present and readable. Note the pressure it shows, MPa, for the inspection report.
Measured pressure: 22.5 MPa
